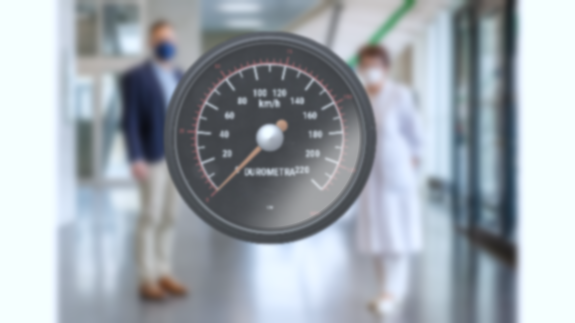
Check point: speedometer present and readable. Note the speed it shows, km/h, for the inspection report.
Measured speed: 0 km/h
